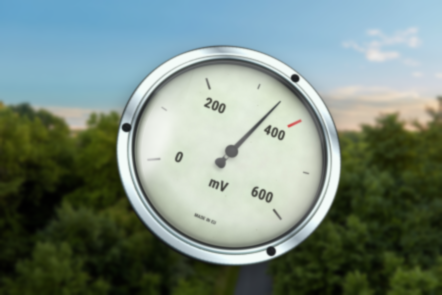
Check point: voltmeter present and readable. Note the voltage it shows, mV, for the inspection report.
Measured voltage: 350 mV
